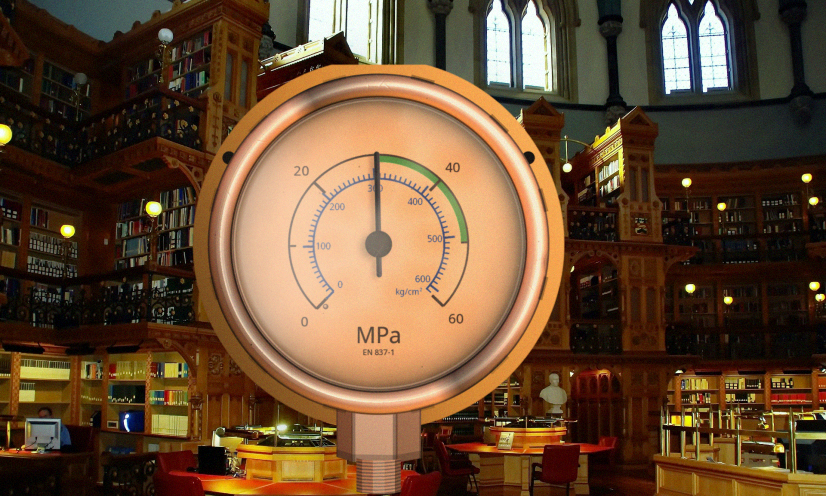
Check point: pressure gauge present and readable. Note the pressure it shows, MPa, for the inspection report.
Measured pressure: 30 MPa
